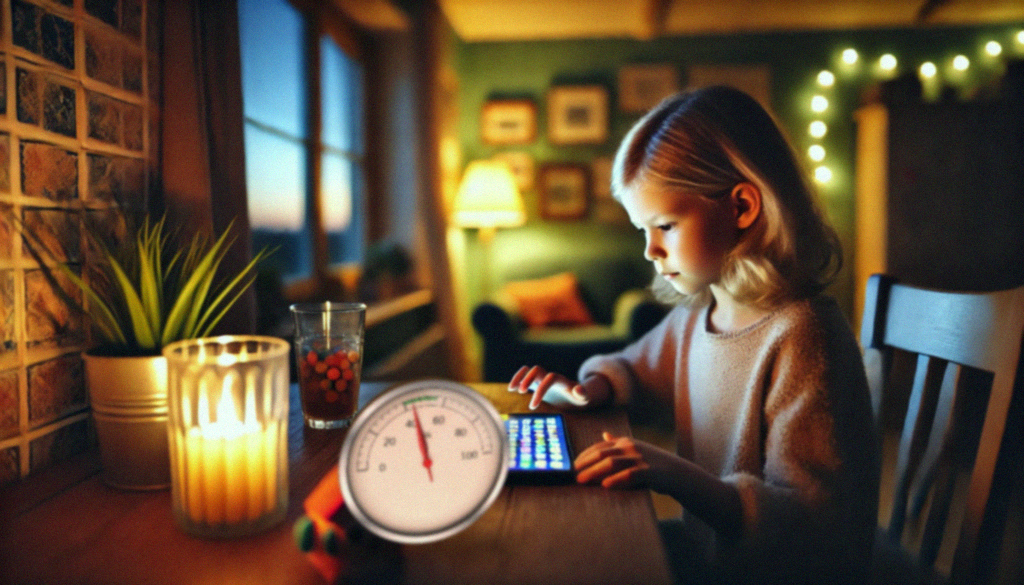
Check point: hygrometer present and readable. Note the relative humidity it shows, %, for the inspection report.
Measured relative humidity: 44 %
